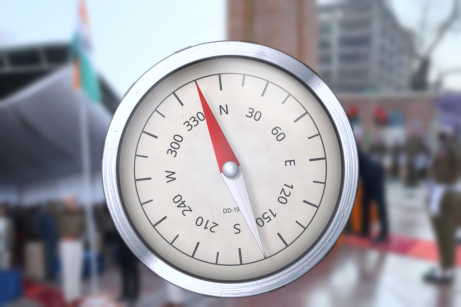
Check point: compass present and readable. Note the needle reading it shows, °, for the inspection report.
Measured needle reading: 345 °
